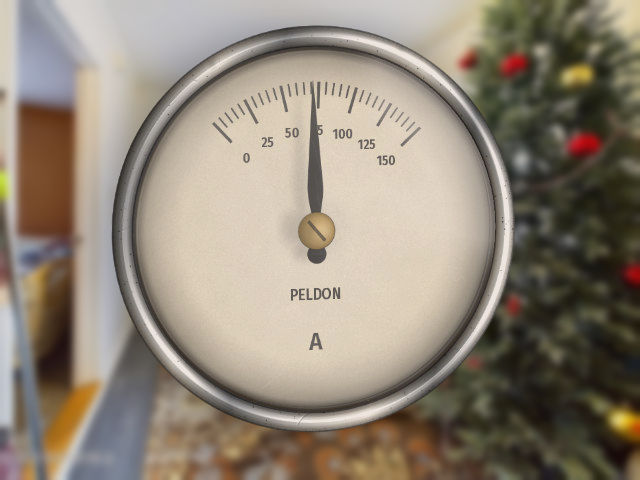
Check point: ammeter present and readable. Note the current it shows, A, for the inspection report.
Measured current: 70 A
